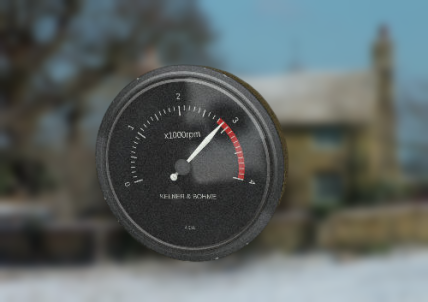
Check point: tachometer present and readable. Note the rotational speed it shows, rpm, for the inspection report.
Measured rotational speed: 2900 rpm
